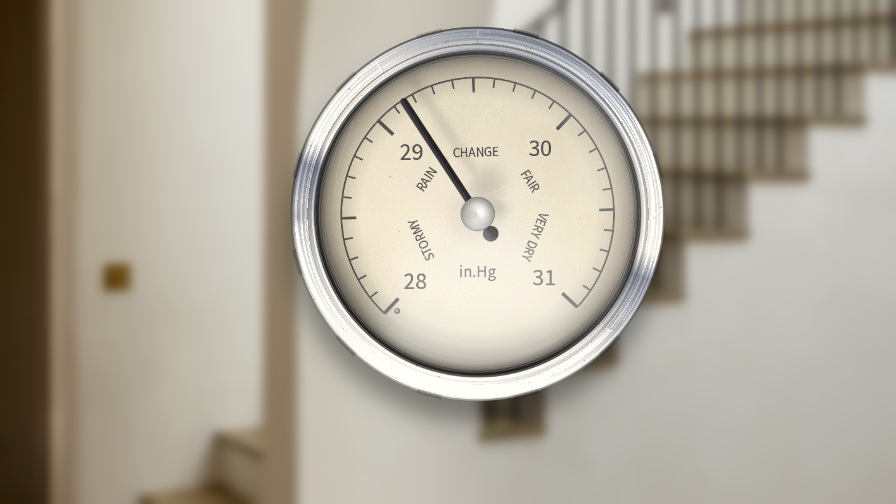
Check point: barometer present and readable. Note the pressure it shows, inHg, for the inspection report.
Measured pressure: 29.15 inHg
